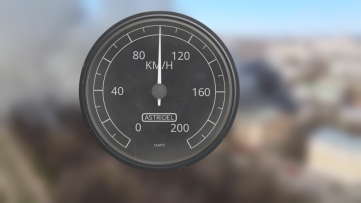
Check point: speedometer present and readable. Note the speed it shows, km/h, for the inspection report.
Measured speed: 100 km/h
